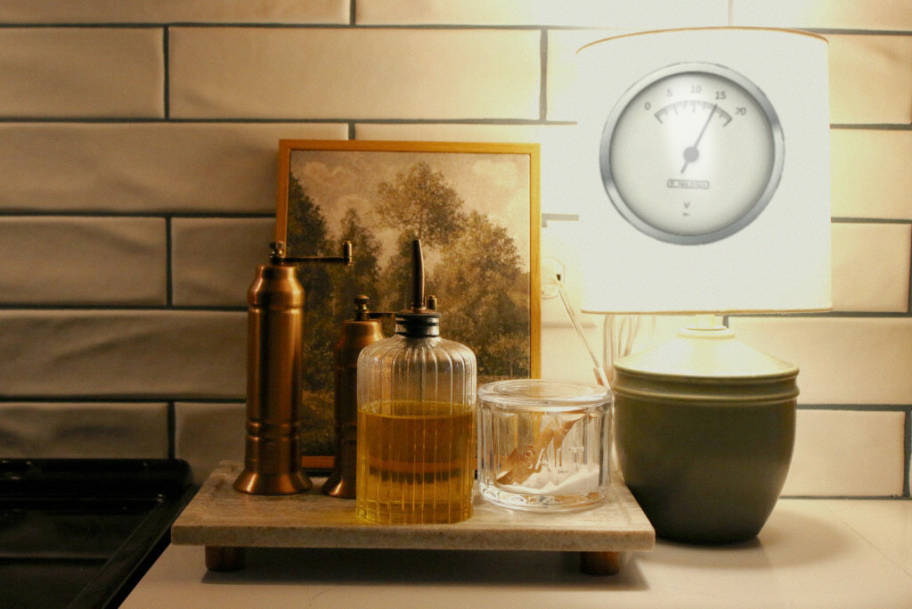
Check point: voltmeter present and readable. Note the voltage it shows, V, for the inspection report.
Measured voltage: 15 V
